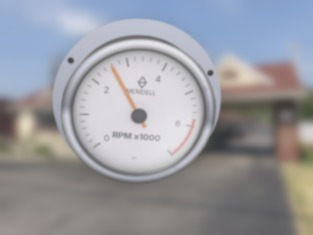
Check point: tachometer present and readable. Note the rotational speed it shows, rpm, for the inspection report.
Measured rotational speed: 2600 rpm
